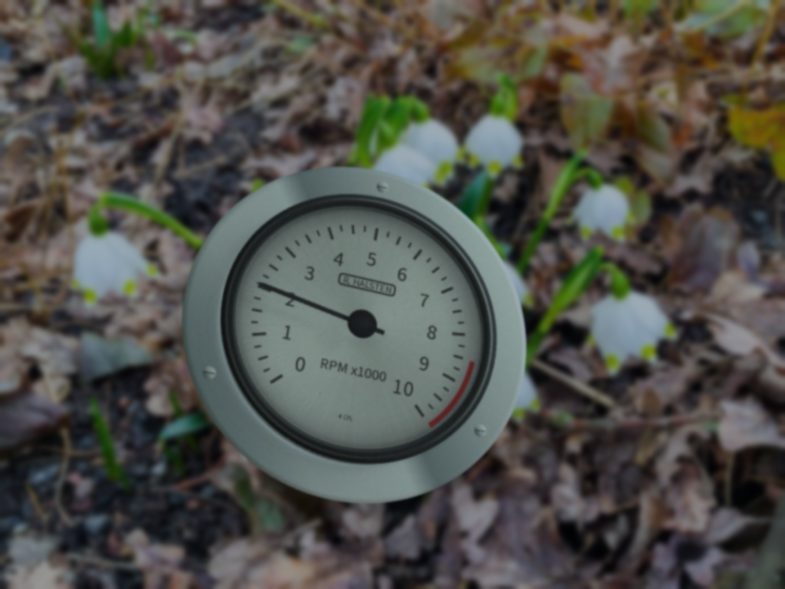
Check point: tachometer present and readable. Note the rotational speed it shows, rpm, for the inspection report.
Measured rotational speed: 2000 rpm
